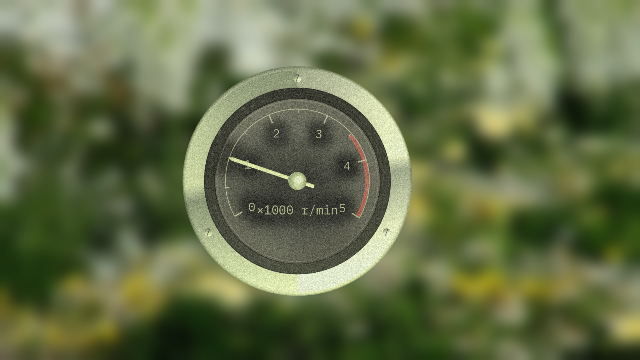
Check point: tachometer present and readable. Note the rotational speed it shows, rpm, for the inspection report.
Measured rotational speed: 1000 rpm
